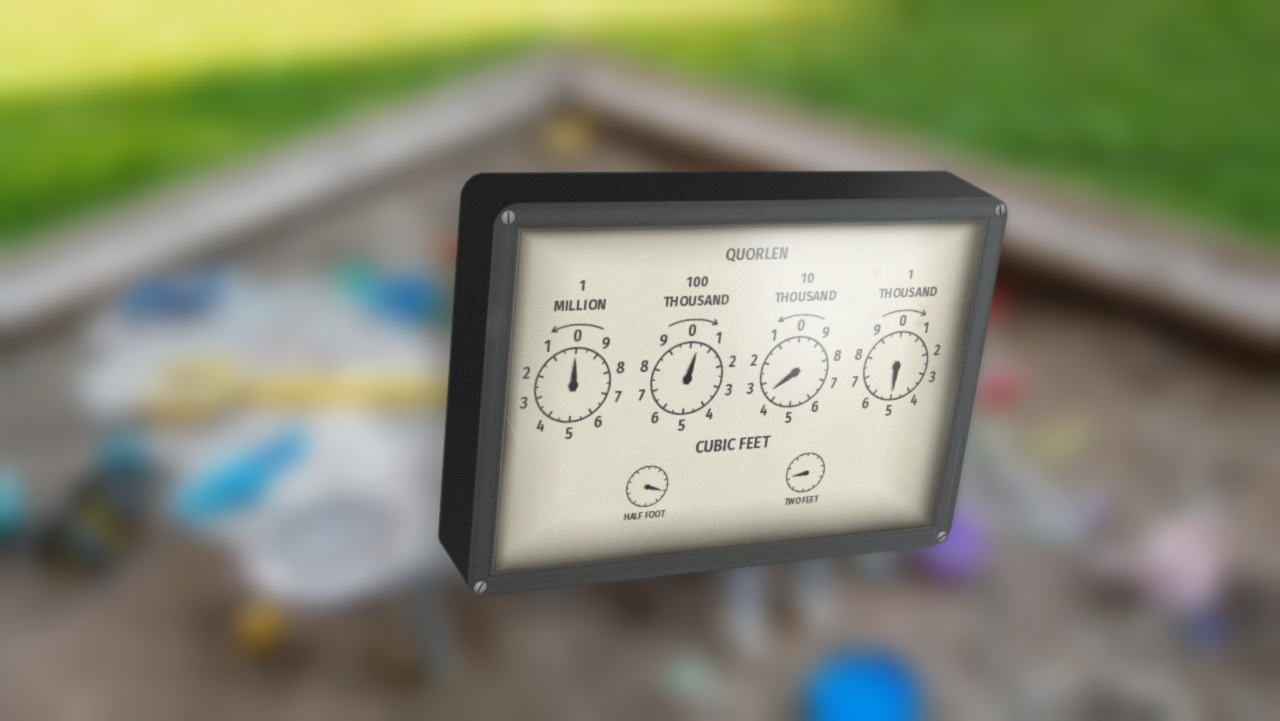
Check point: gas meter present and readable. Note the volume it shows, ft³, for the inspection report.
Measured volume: 3500 ft³
